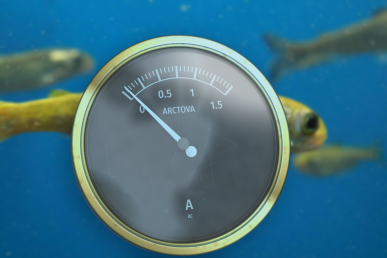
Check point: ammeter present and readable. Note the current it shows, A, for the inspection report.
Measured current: 0.05 A
